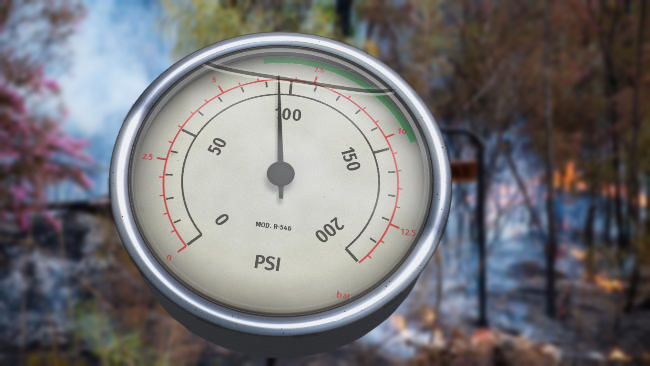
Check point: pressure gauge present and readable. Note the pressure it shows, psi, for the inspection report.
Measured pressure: 95 psi
